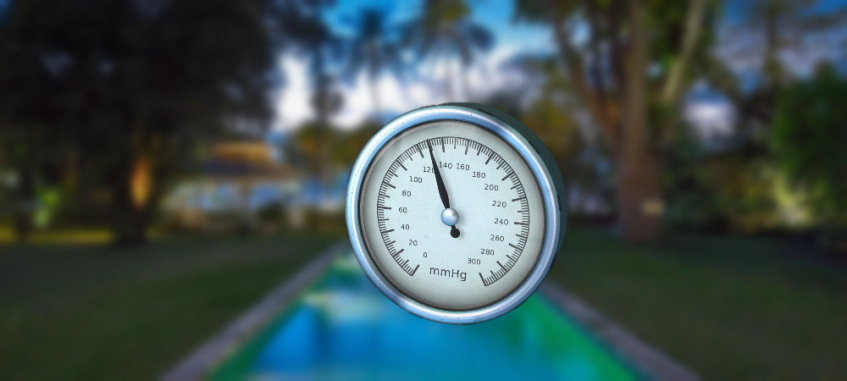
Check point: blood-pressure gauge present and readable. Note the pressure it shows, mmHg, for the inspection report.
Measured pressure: 130 mmHg
